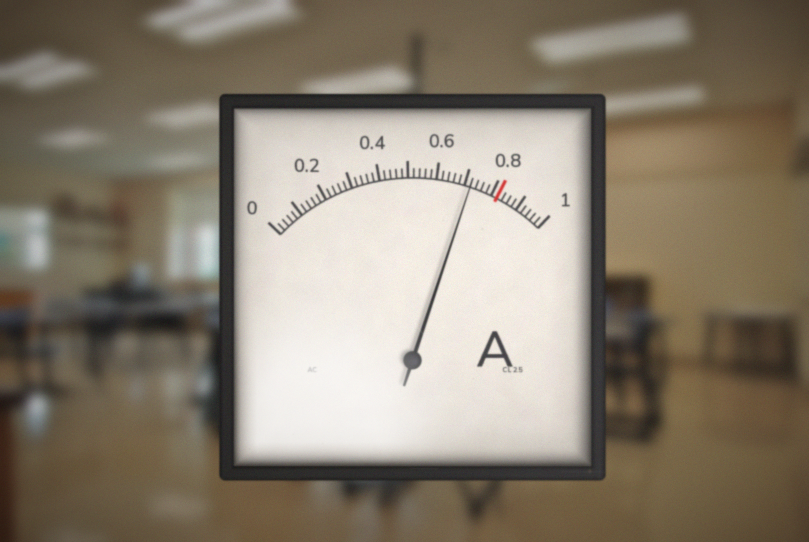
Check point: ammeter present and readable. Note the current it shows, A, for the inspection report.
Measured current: 0.72 A
